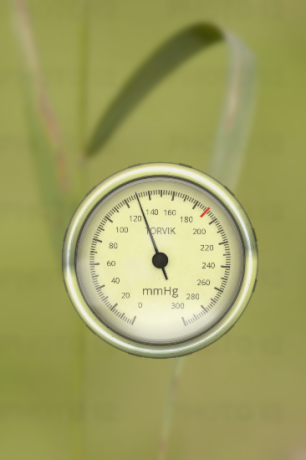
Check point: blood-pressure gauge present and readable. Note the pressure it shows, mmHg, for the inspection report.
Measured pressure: 130 mmHg
